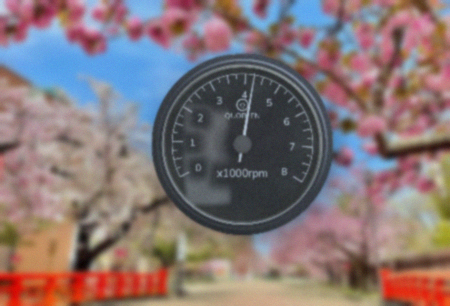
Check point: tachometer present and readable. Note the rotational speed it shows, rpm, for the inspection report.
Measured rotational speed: 4250 rpm
